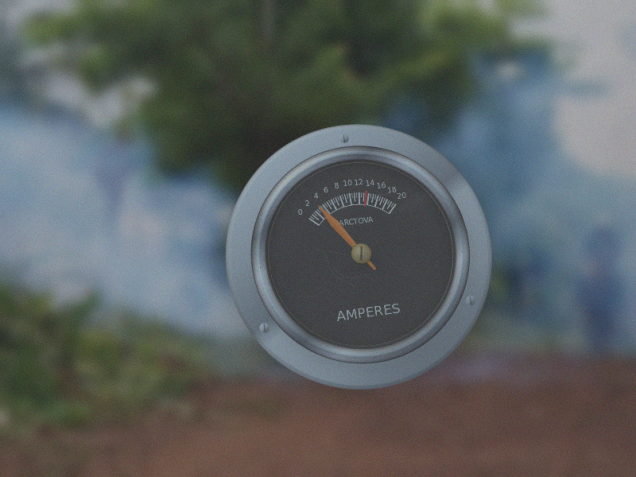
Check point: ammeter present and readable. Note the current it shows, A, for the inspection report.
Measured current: 3 A
